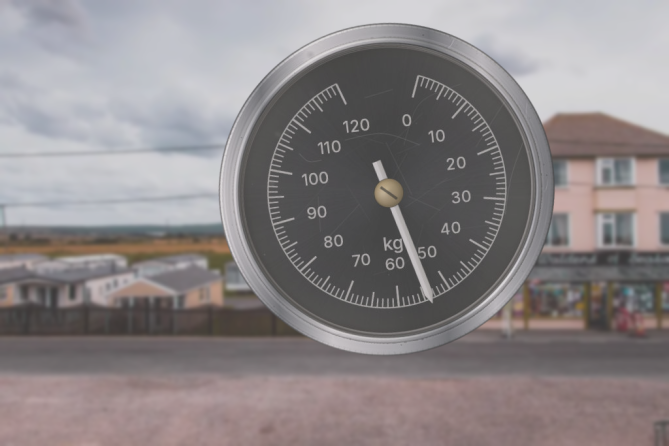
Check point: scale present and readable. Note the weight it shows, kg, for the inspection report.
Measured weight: 54 kg
